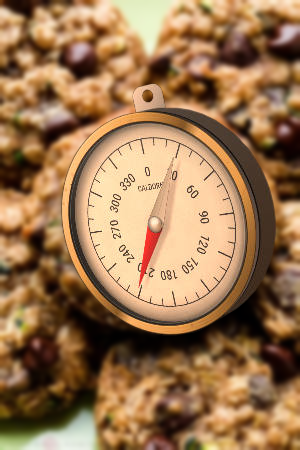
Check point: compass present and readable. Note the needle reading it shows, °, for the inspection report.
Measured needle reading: 210 °
